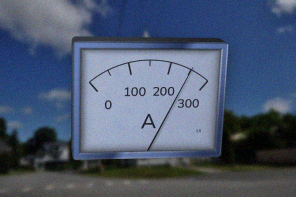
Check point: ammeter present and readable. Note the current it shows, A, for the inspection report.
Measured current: 250 A
